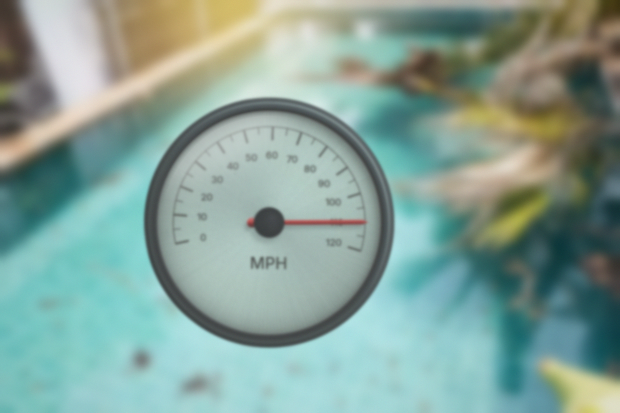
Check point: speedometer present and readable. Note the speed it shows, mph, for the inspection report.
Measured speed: 110 mph
